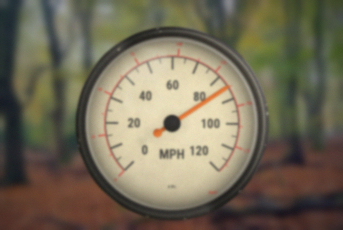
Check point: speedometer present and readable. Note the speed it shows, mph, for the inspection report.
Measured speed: 85 mph
